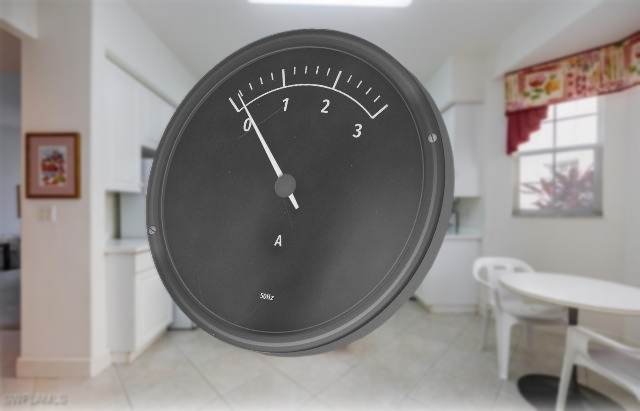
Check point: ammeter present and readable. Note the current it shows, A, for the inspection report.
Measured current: 0.2 A
